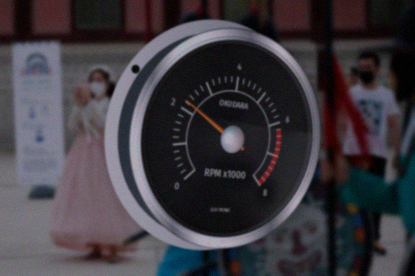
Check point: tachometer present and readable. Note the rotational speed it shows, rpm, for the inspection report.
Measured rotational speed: 2200 rpm
